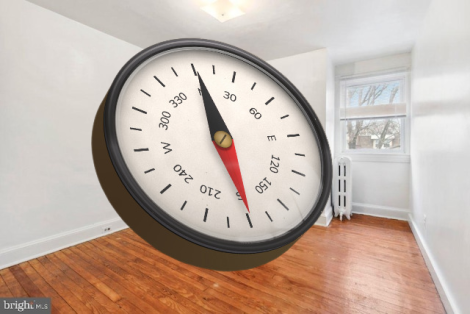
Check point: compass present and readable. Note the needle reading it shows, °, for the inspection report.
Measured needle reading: 180 °
